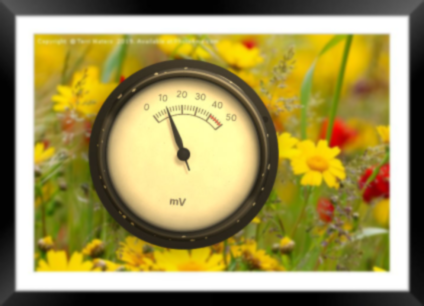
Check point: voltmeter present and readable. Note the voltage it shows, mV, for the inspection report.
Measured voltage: 10 mV
